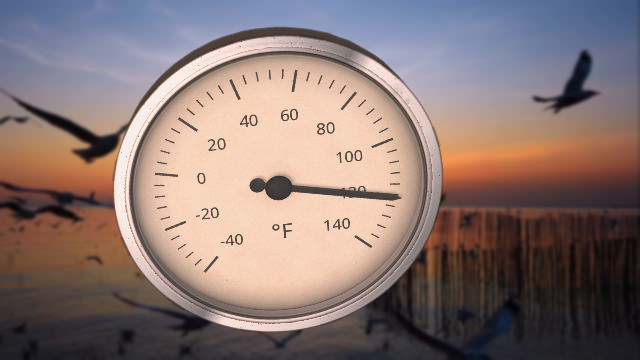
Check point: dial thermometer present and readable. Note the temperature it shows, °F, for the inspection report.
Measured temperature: 120 °F
